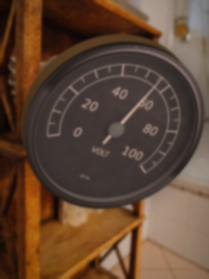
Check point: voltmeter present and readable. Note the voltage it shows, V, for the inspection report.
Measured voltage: 55 V
